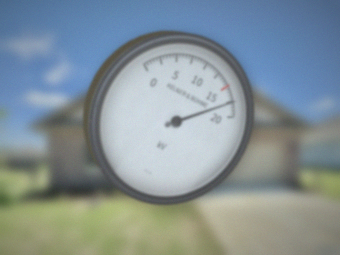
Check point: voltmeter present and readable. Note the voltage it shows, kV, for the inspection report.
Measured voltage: 17.5 kV
